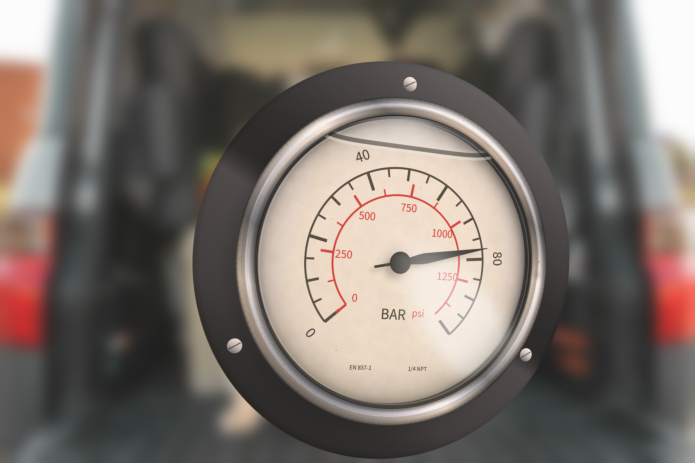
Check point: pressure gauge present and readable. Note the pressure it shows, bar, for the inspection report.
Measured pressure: 77.5 bar
